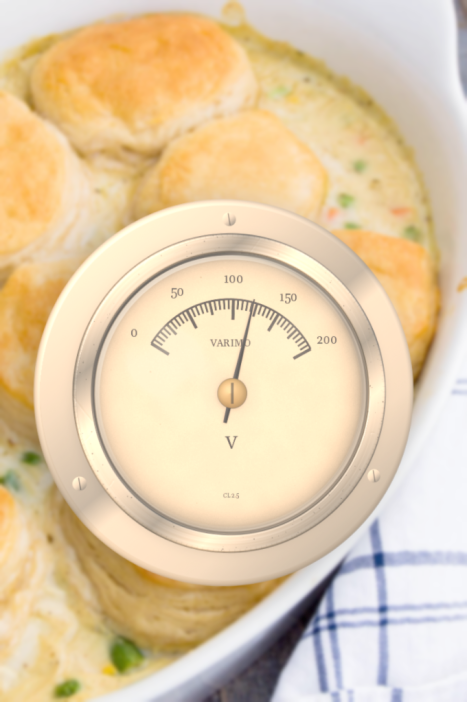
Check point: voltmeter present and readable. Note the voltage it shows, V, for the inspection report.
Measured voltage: 120 V
